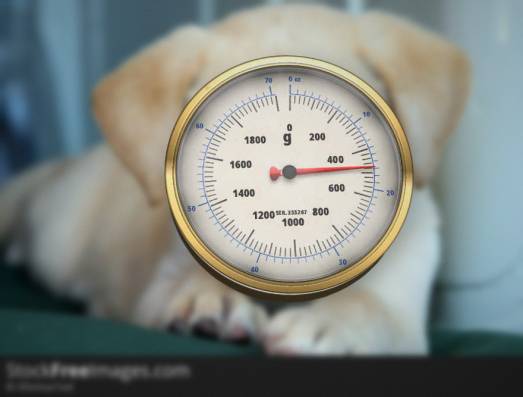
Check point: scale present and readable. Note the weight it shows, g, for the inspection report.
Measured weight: 480 g
